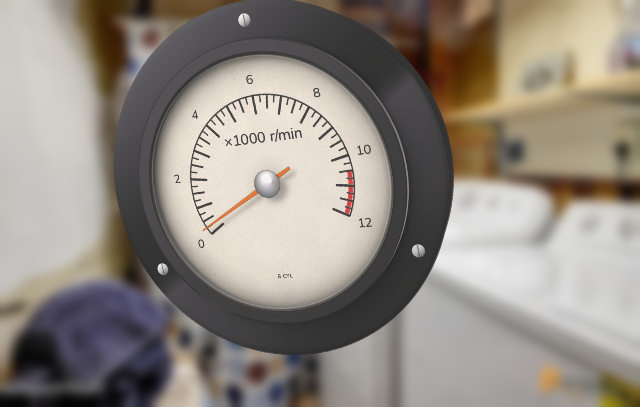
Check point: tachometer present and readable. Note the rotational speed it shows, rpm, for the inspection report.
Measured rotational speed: 250 rpm
